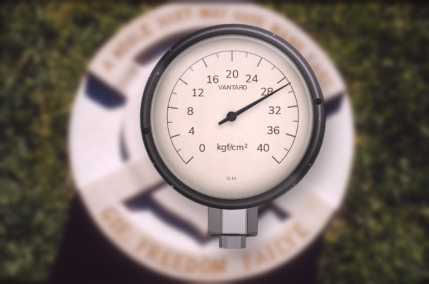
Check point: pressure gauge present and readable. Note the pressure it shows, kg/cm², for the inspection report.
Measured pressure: 29 kg/cm²
